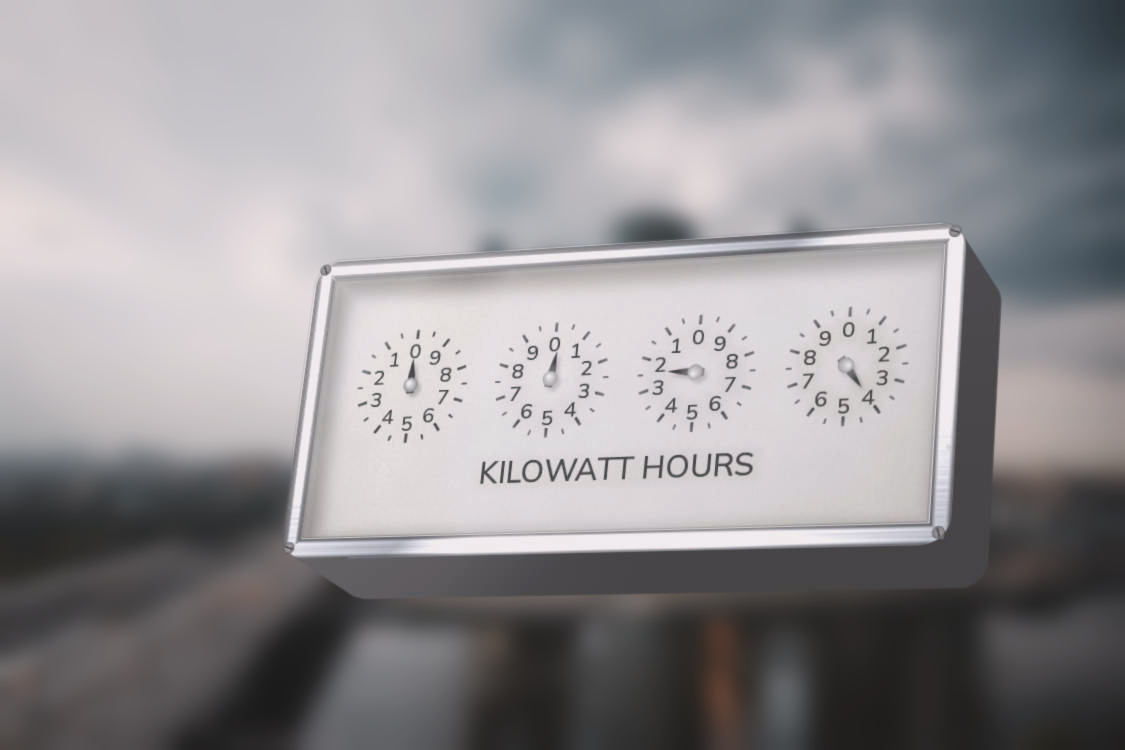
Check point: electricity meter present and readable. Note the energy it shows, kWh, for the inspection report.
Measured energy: 24 kWh
